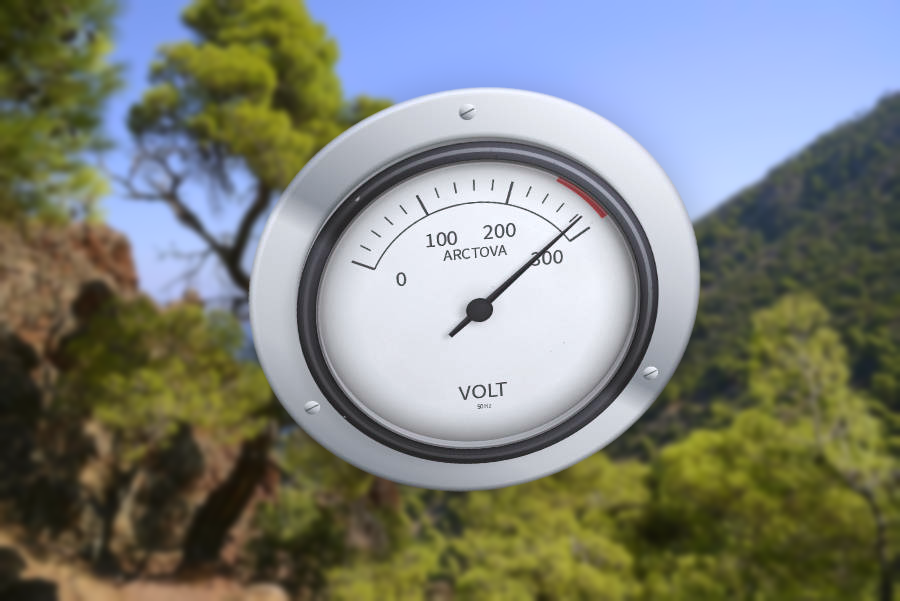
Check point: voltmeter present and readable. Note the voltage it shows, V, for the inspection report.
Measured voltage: 280 V
